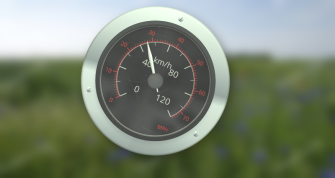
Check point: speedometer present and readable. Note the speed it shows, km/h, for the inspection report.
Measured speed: 45 km/h
